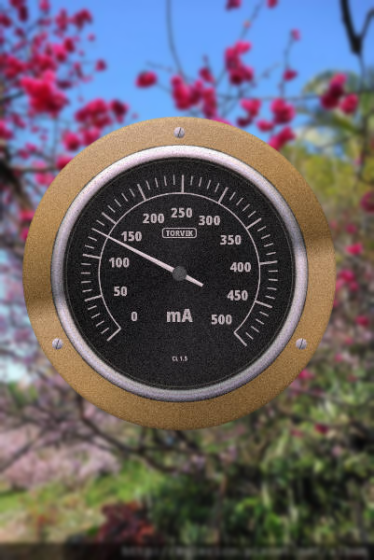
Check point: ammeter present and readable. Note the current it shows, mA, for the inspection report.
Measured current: 130 mA
